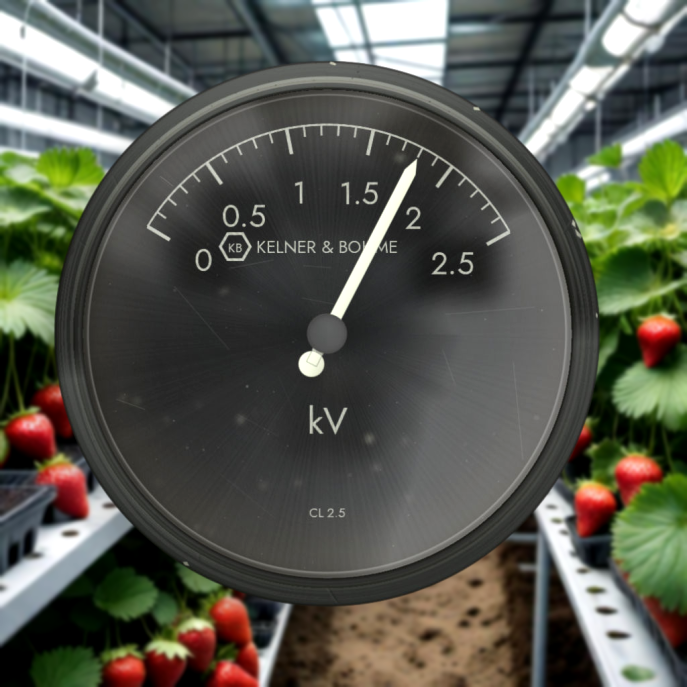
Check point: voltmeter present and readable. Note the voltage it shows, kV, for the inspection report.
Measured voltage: 1.8 kV
